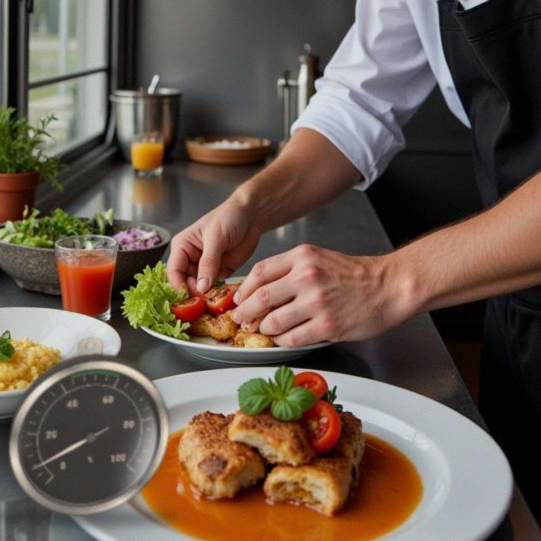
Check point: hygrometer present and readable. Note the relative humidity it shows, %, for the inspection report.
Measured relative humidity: 8 %
